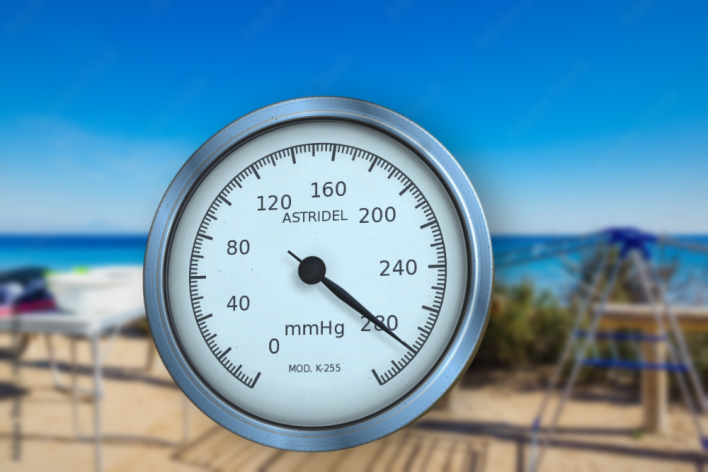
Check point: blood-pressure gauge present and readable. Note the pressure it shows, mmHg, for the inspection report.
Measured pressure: 280 mmHg
